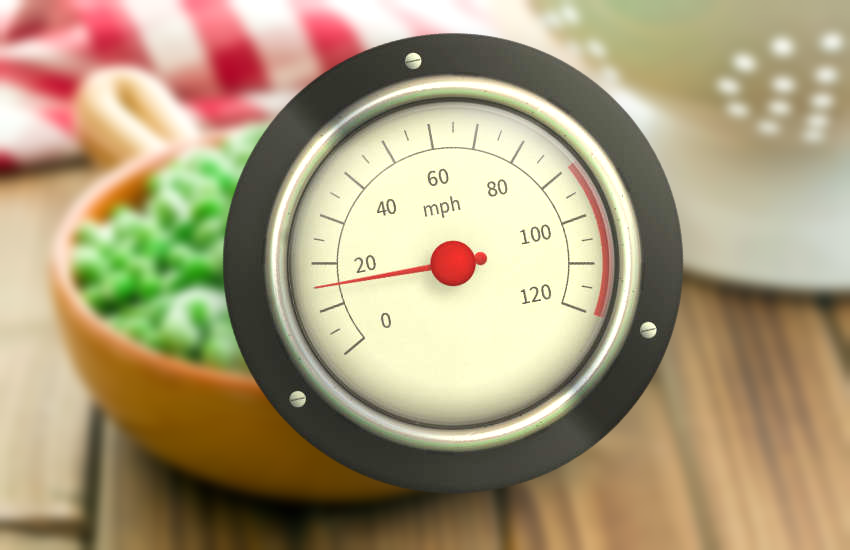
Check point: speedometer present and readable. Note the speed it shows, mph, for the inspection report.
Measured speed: 15 mph
